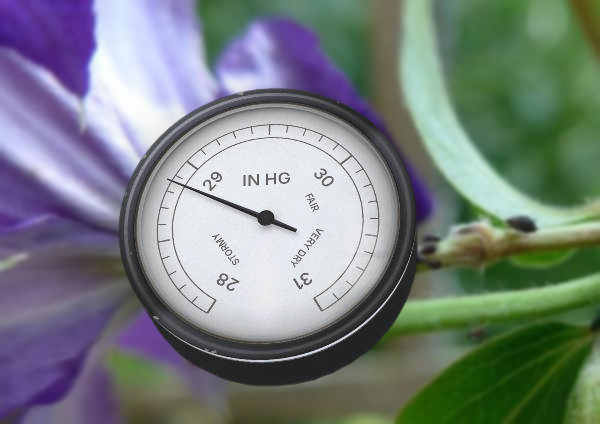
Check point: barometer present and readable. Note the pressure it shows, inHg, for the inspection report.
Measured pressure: 28.85 inHg
